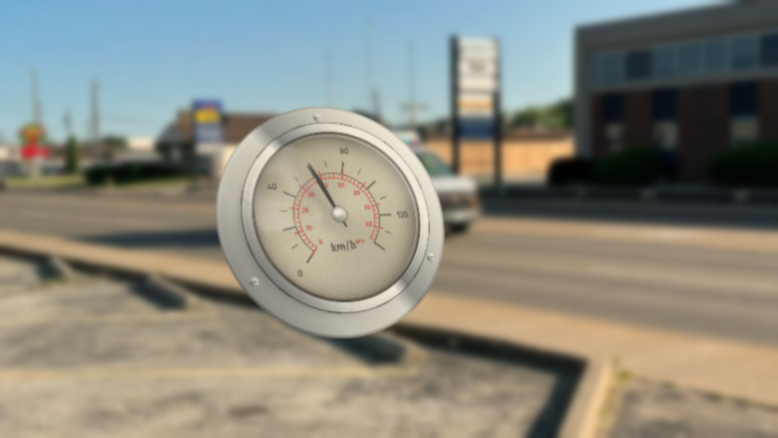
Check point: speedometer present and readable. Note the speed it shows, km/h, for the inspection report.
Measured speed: 60 km/h
